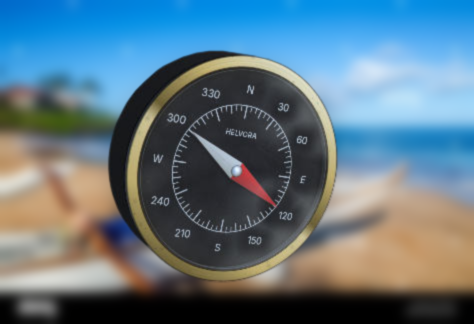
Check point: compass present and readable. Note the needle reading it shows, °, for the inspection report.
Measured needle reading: 120 °
